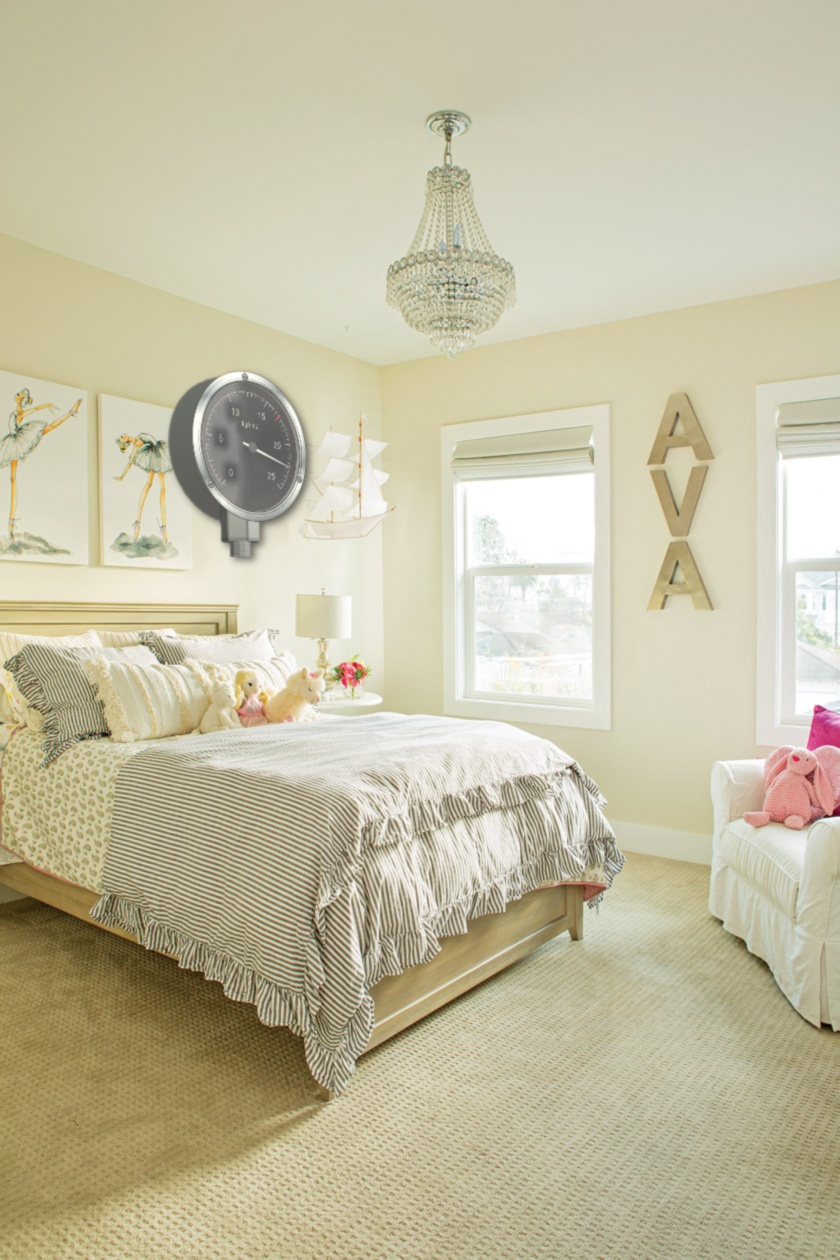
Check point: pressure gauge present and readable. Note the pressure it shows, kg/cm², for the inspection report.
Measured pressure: 22.5 kg/cm²
